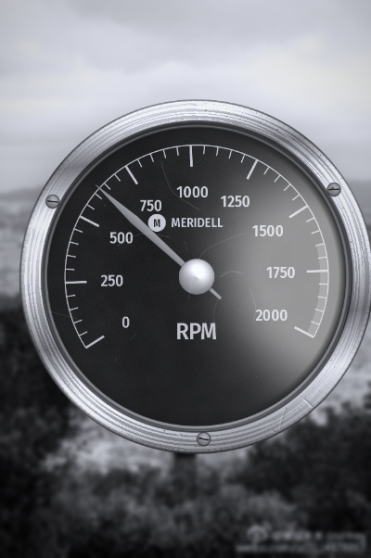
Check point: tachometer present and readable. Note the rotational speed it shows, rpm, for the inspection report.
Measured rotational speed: 625 rpm
